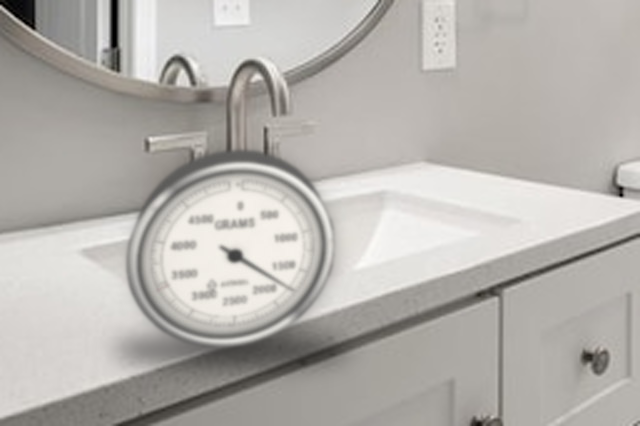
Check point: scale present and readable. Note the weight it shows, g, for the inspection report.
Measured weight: 1750 g
